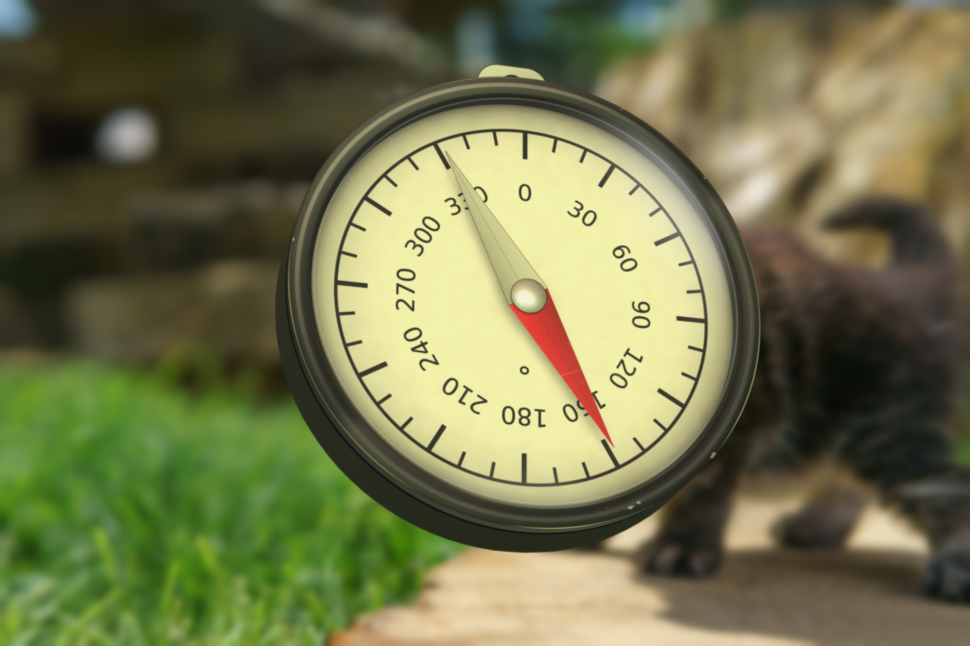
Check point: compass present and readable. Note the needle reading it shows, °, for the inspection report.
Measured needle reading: 150 °
